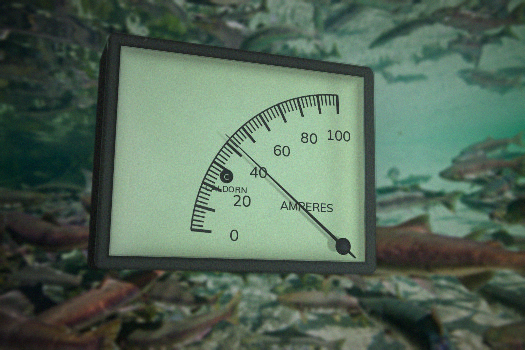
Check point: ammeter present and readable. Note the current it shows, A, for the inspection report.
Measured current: 42 A
